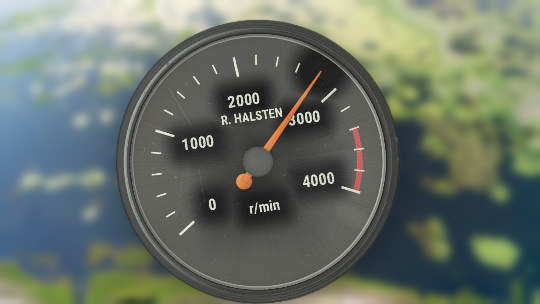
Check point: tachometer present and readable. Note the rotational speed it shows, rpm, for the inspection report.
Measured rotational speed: 2800 rpm
